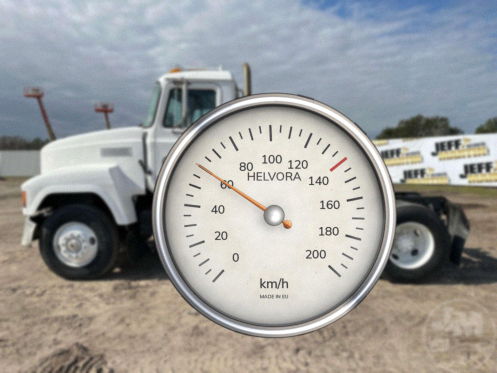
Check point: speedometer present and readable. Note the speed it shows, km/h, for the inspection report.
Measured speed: 60 km/h
